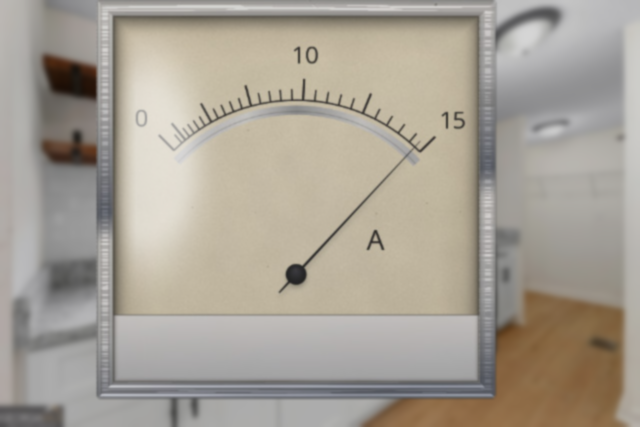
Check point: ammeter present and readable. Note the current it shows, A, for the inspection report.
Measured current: 14.75 A
